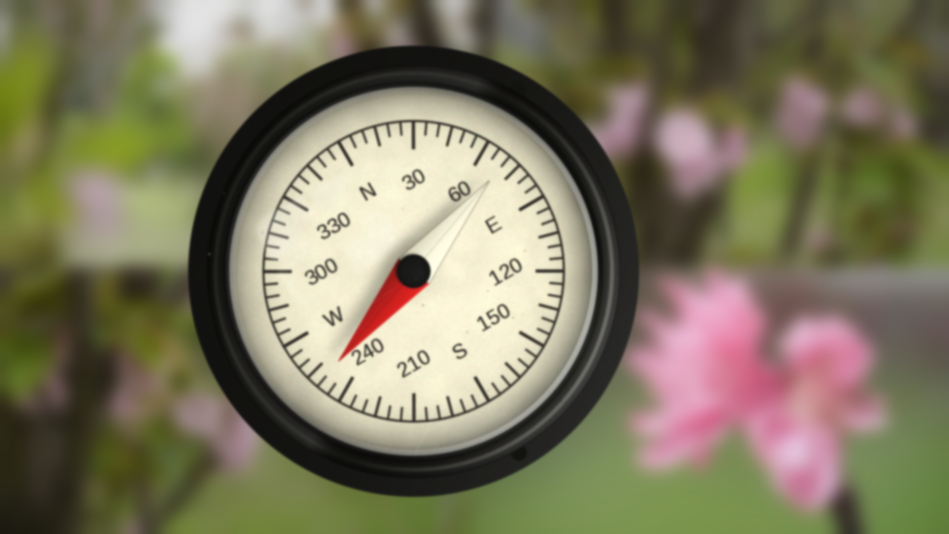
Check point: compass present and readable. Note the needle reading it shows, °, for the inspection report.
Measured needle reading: 250 °
